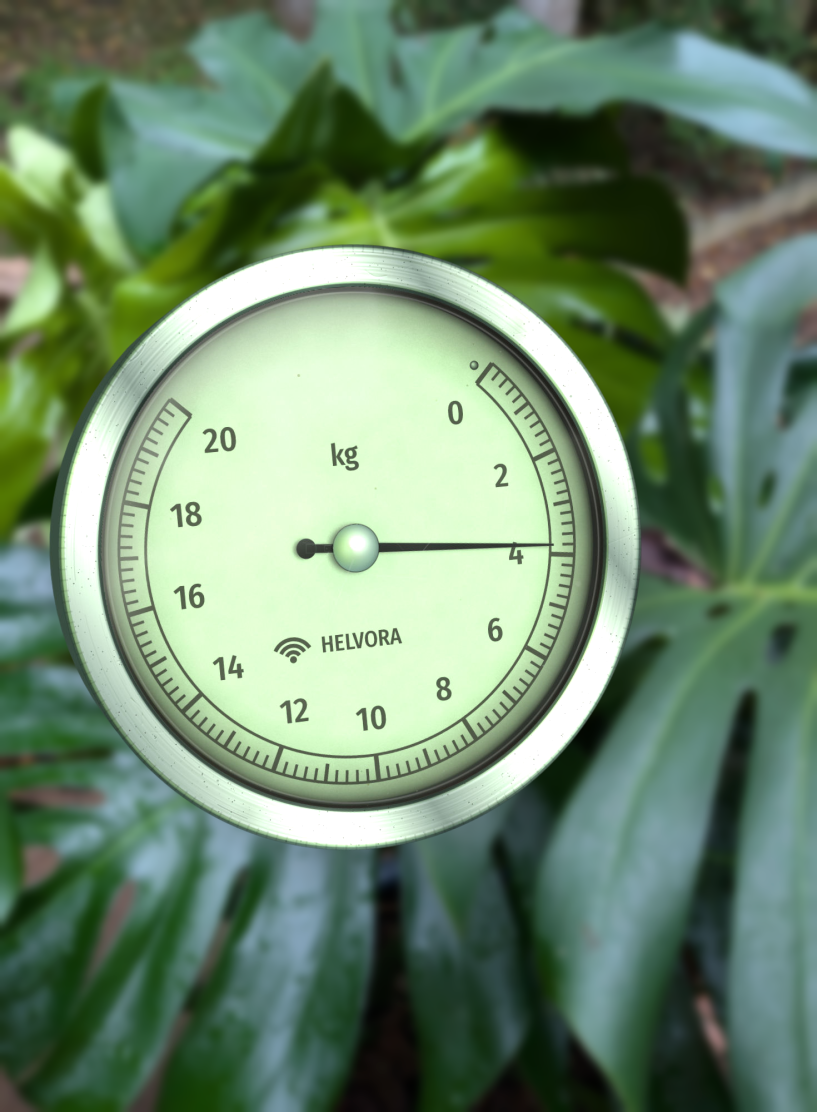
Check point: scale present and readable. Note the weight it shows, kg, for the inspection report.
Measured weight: 3.8 kg
